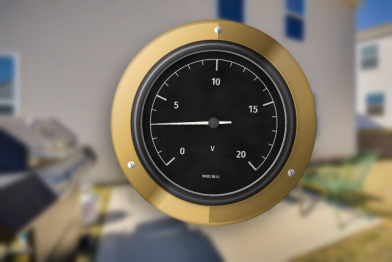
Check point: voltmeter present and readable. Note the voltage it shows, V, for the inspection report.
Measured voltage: 3 V
